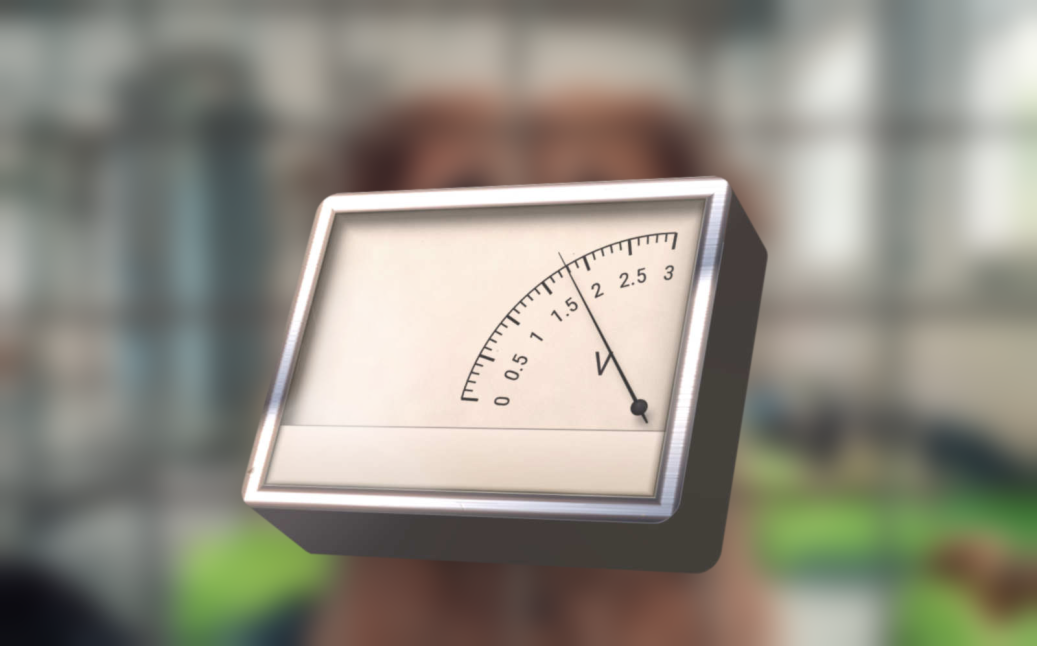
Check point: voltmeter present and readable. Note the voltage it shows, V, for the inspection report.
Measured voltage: 1.8 V
